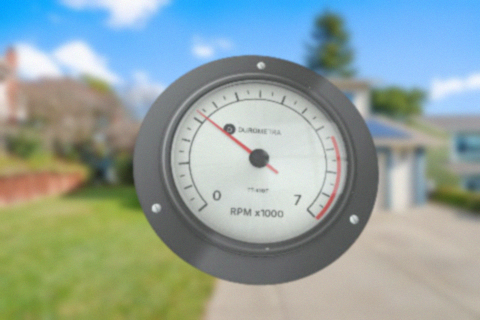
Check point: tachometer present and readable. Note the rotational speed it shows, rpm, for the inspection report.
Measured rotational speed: 2125 rpm
